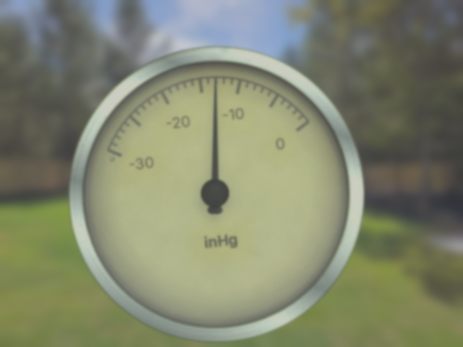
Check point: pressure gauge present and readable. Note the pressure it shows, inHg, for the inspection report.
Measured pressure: -13 inHg
